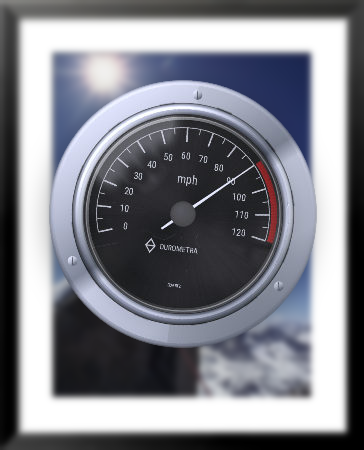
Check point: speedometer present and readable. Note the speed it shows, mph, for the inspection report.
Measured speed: 90 mph
